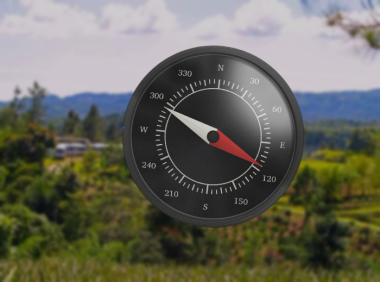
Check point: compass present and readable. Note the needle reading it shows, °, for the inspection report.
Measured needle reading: 115 °
